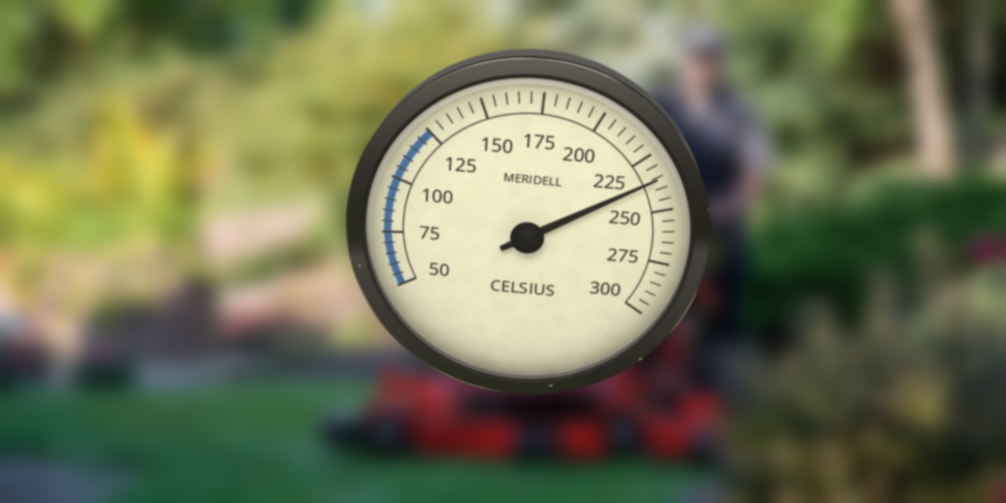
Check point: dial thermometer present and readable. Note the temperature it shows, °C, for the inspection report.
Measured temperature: 235 °C
